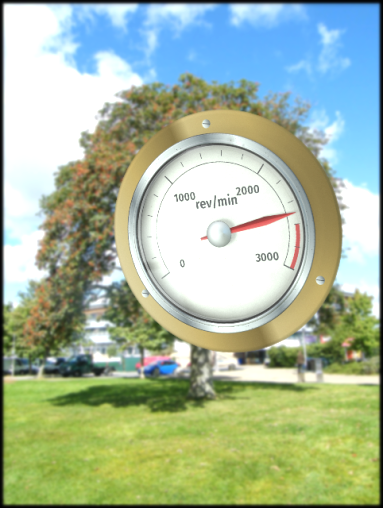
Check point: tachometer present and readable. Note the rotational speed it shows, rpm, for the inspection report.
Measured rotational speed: 2500 rpm
